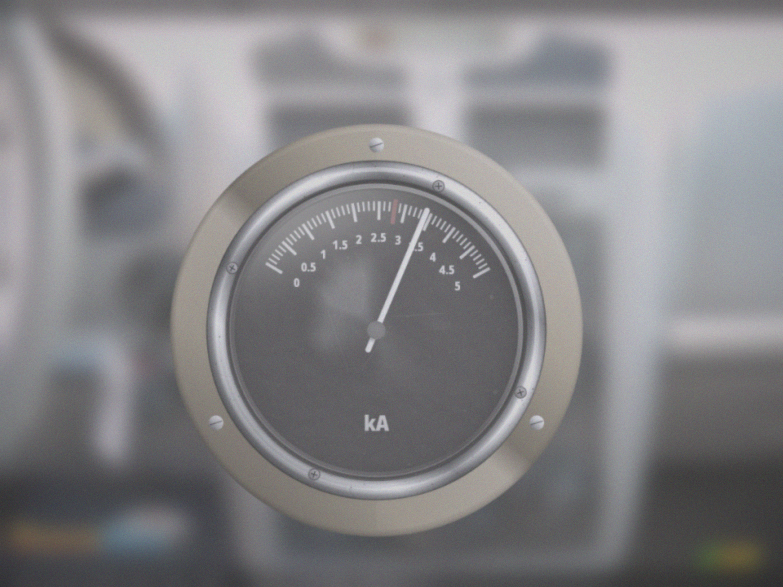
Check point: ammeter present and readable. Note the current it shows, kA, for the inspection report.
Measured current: 3.4 kA
